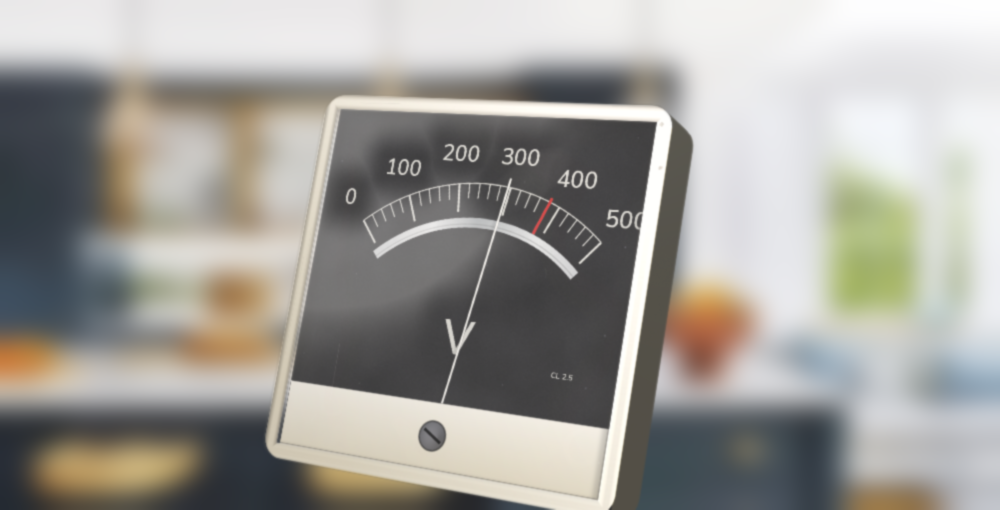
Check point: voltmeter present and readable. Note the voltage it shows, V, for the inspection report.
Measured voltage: 300 V
